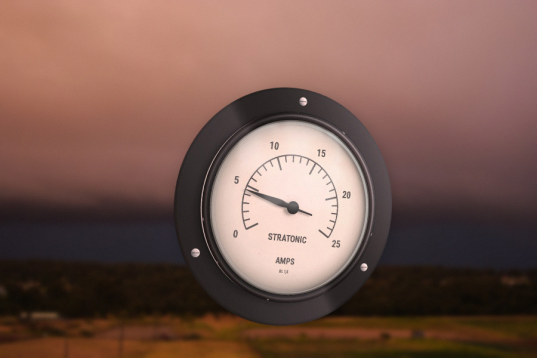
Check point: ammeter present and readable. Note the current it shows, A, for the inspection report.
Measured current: 4.5 A
